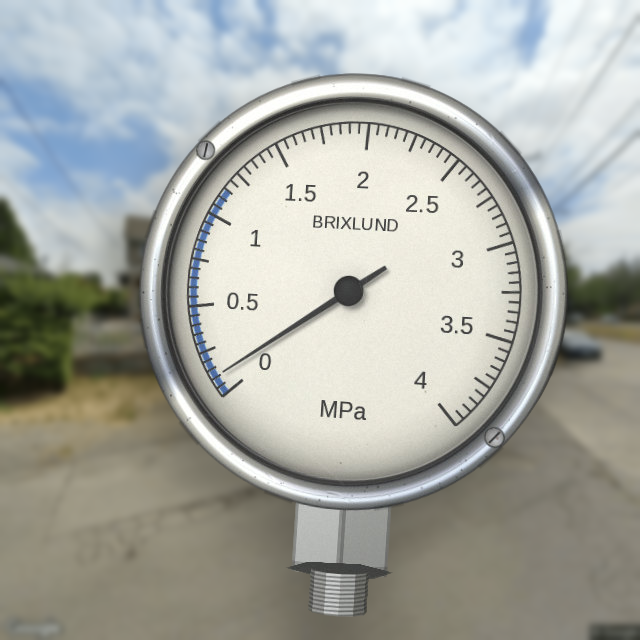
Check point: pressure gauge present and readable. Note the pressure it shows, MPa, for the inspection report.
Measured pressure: 0.1 MPa
